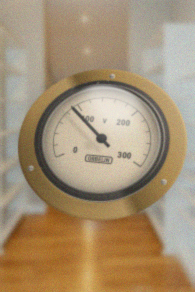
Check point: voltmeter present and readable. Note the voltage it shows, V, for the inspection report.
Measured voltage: 90 V
